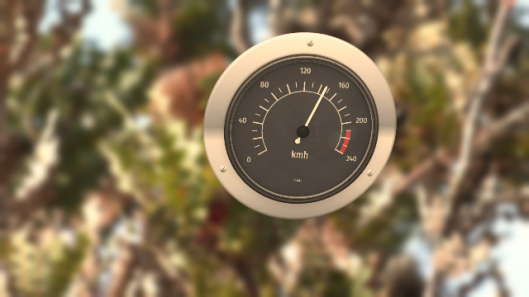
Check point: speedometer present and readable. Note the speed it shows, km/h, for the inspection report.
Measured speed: 145 km/h
